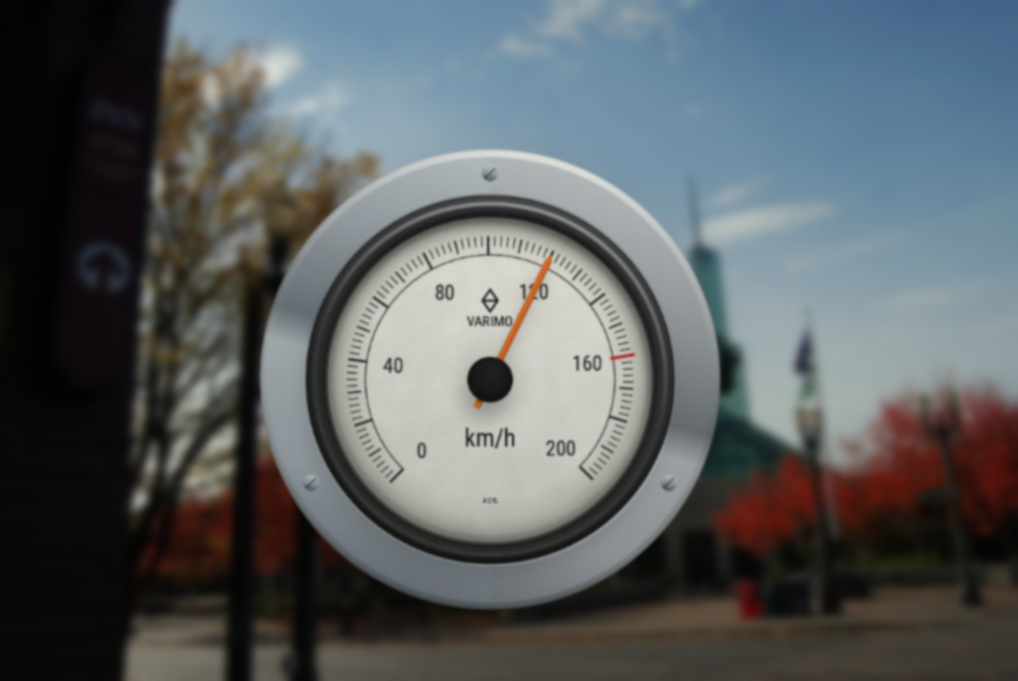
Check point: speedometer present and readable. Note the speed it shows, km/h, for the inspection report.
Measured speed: 120 km/h
